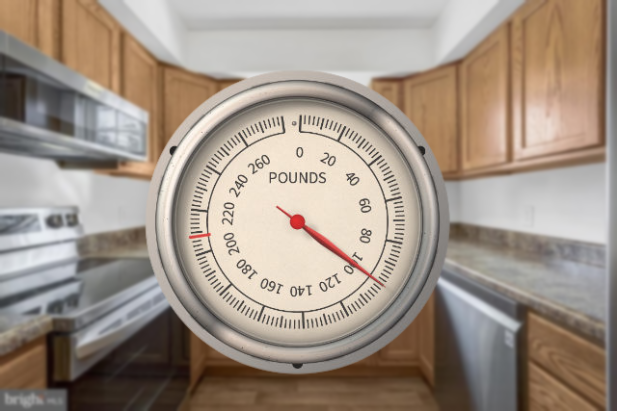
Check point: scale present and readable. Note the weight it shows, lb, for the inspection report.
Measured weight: 100 lb
